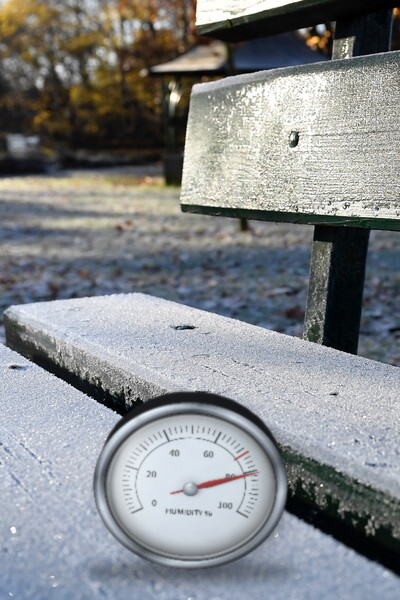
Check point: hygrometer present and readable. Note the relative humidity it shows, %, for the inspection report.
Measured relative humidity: 80 %
